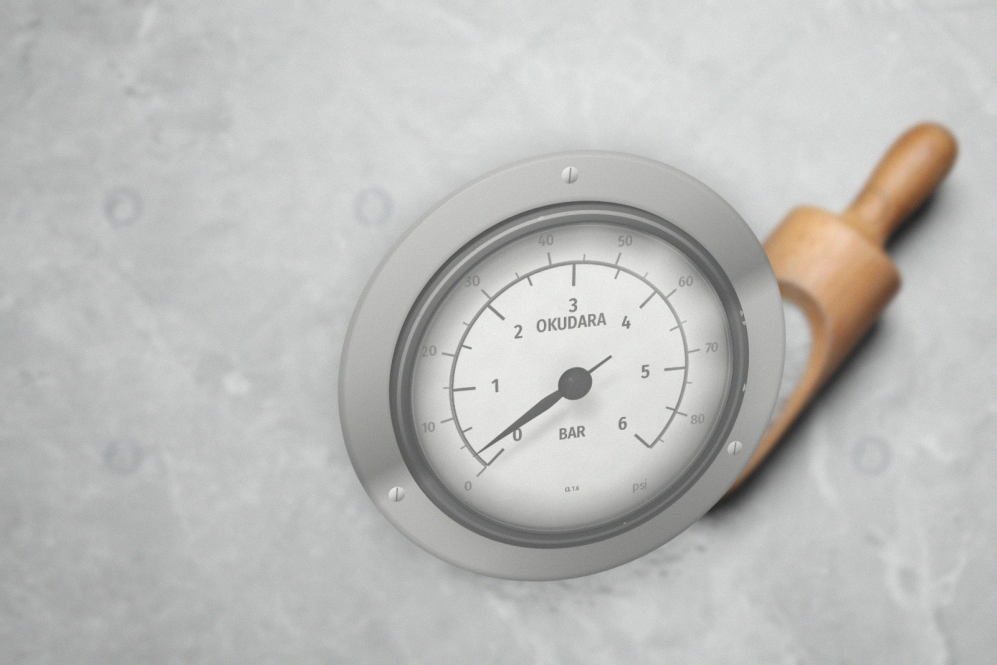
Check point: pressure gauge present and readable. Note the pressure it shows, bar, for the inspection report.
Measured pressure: 0.25 bar
